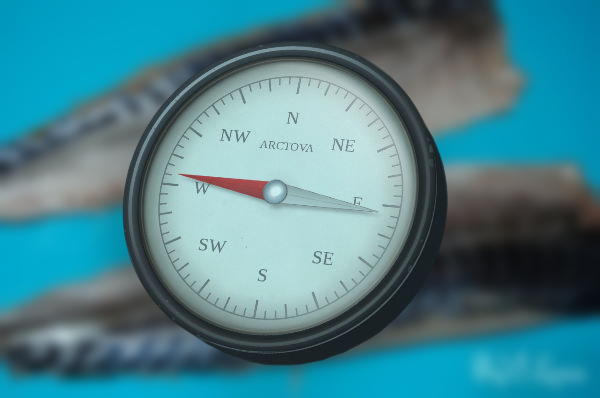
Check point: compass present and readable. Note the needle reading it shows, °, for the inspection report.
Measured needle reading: 275 °
